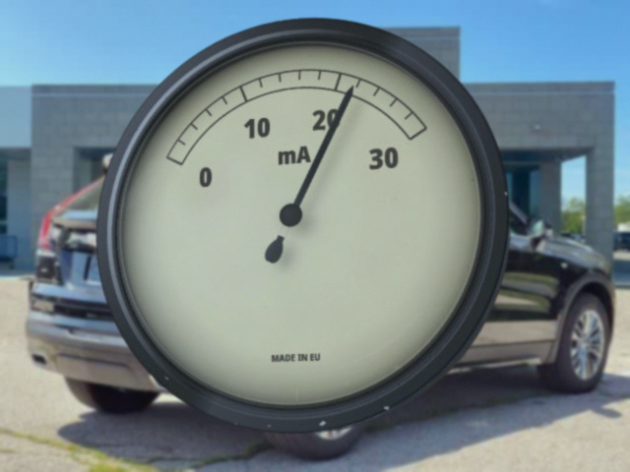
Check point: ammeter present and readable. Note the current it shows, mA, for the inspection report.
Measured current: 22 mA
